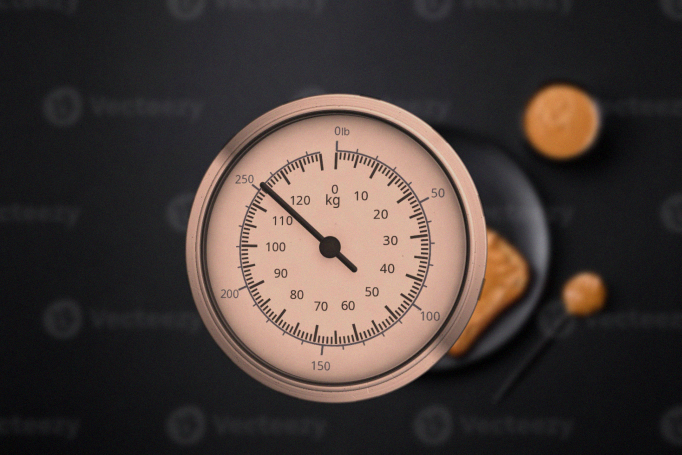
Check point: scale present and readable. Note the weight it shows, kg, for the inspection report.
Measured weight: 115 kg
